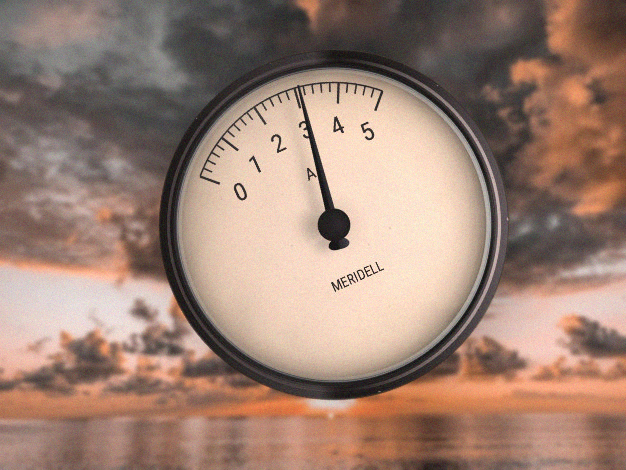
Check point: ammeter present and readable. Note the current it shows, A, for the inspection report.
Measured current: 3.1 A
